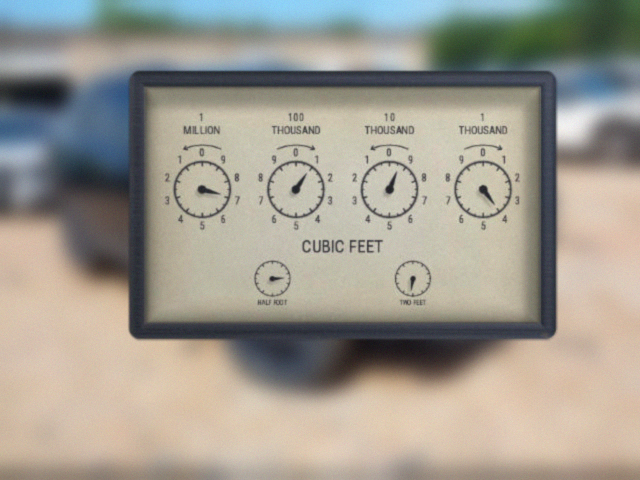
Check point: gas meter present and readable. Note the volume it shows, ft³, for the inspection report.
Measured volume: 709400 ft³
